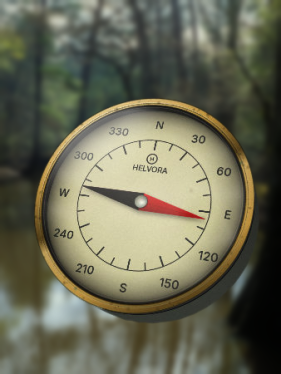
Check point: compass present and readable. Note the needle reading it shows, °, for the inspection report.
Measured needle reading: 97.5 °
